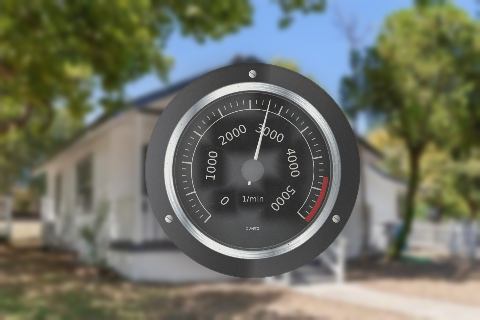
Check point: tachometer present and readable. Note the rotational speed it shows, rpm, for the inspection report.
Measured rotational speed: 2800 rpm
